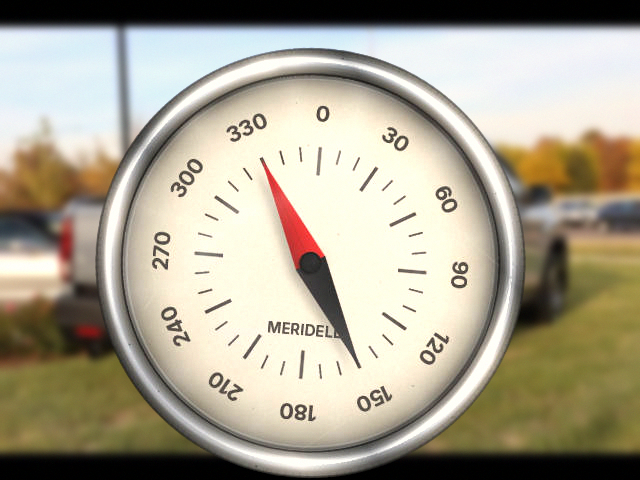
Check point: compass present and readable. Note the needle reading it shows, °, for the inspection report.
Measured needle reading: 330 °
